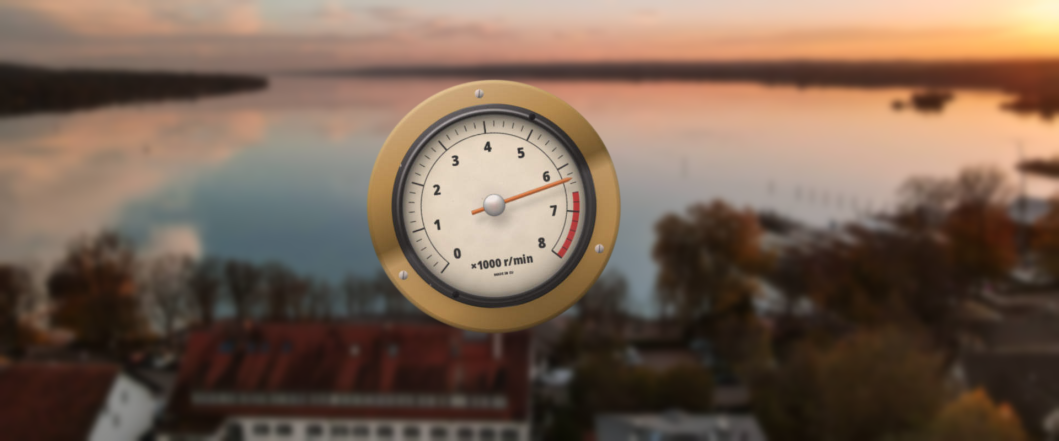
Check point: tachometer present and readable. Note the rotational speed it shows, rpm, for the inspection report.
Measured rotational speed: 6300 rpm
